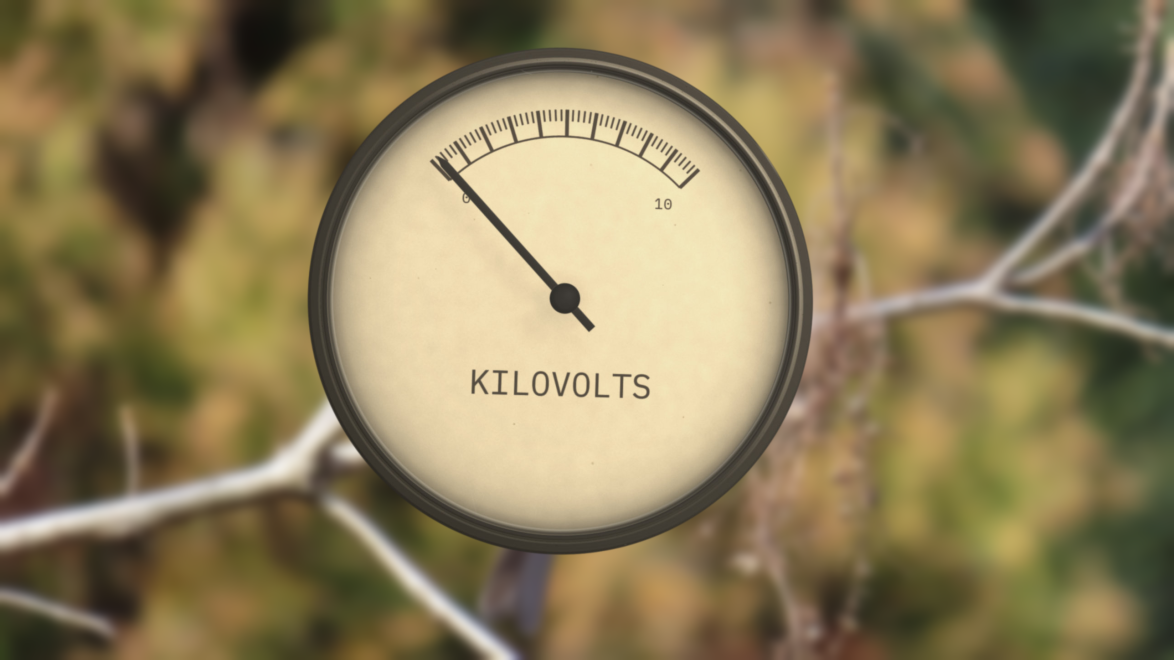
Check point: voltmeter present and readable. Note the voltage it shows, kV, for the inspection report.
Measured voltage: 0.2 kV
